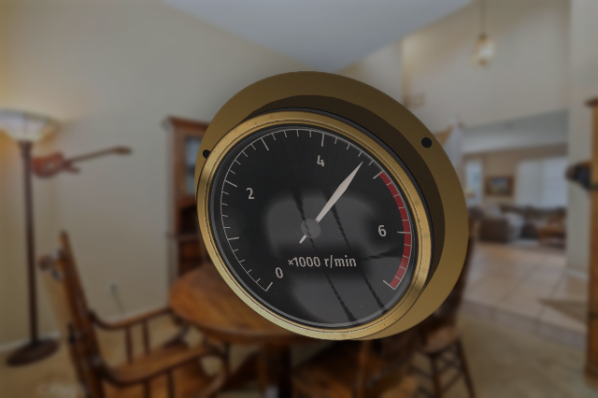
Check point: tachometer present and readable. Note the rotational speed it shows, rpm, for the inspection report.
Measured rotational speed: 4700 rpm
